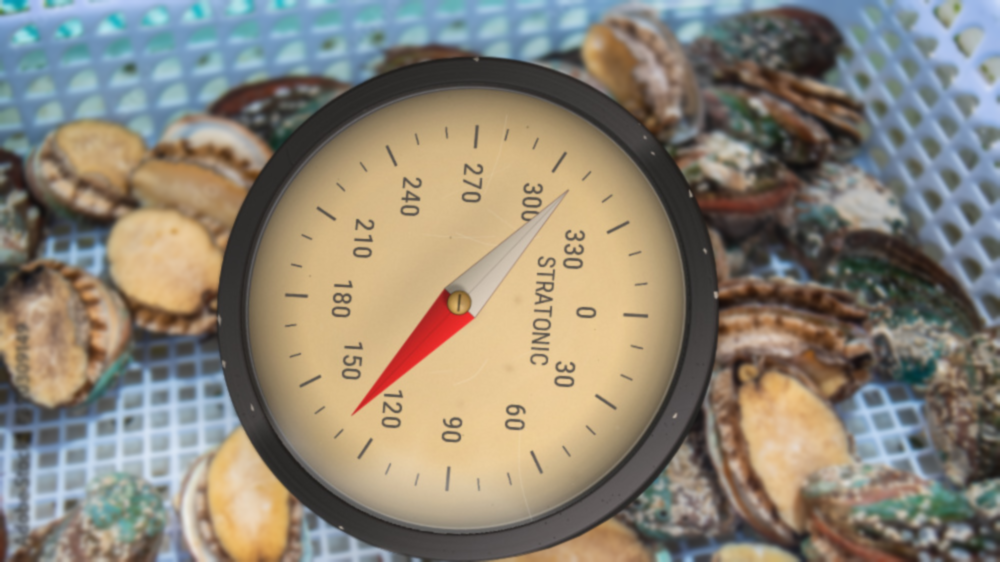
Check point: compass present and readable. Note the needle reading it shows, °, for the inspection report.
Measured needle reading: 130 °
